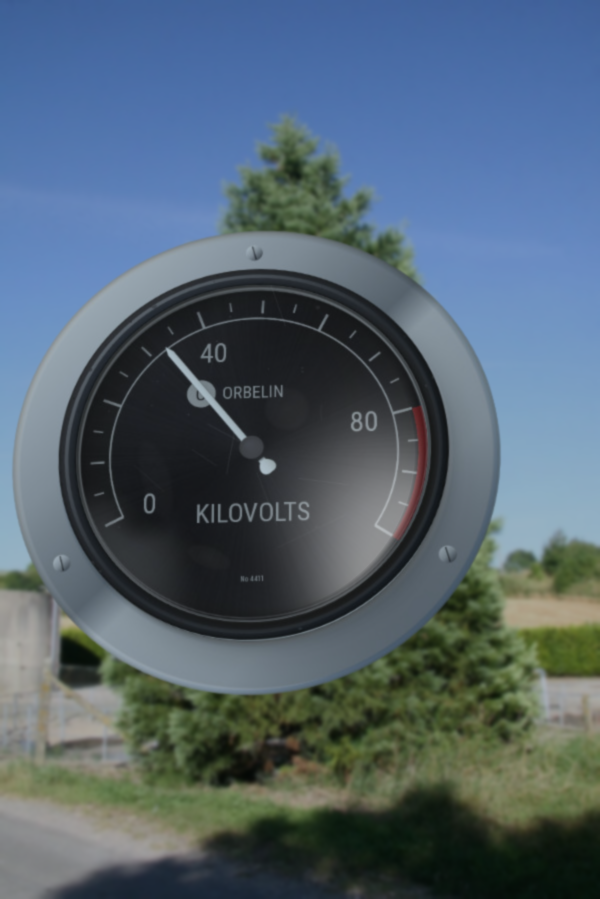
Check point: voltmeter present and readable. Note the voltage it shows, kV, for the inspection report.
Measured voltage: 32.5 kV
